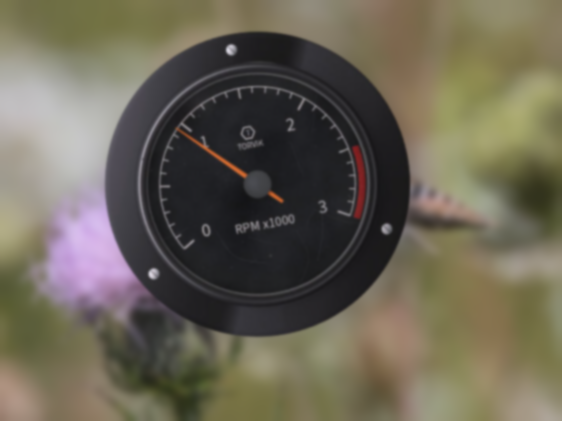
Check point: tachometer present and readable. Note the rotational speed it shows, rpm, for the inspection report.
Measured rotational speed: 950 rpm
